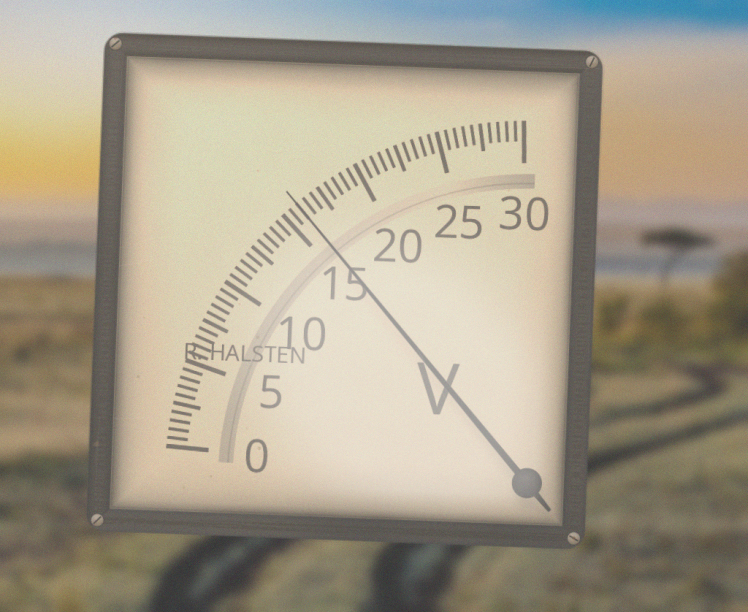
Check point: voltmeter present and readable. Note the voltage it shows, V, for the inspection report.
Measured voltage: 16 V
